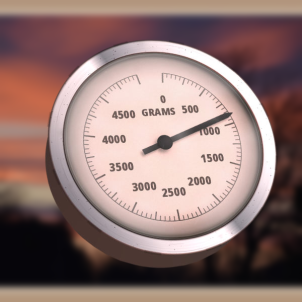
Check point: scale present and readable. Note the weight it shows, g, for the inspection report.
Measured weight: 900 g
